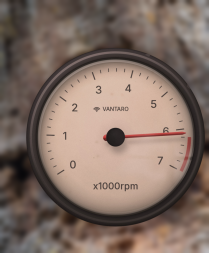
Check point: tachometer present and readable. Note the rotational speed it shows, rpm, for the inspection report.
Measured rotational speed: 6100 rpm
